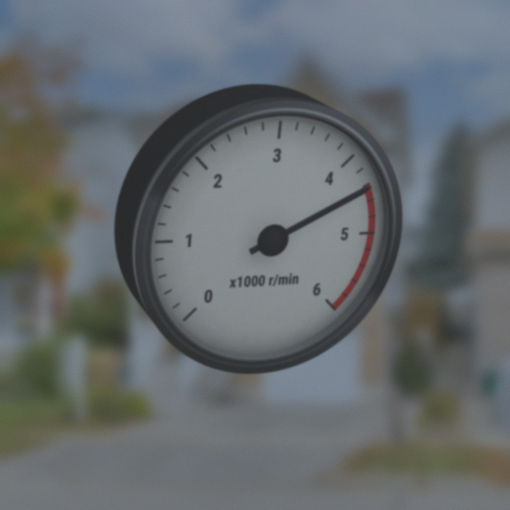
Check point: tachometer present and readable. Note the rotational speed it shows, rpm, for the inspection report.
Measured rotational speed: 4400 rpm
